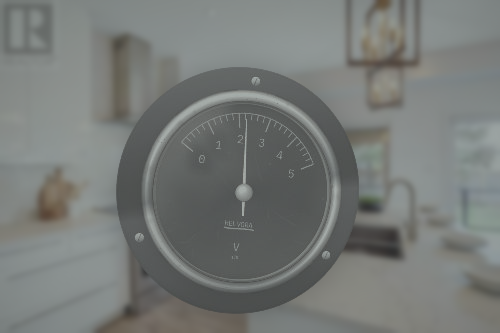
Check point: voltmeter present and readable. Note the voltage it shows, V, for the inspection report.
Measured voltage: 2.2 V
